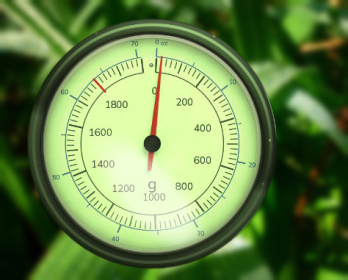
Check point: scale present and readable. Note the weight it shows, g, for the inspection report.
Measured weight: 20 g
